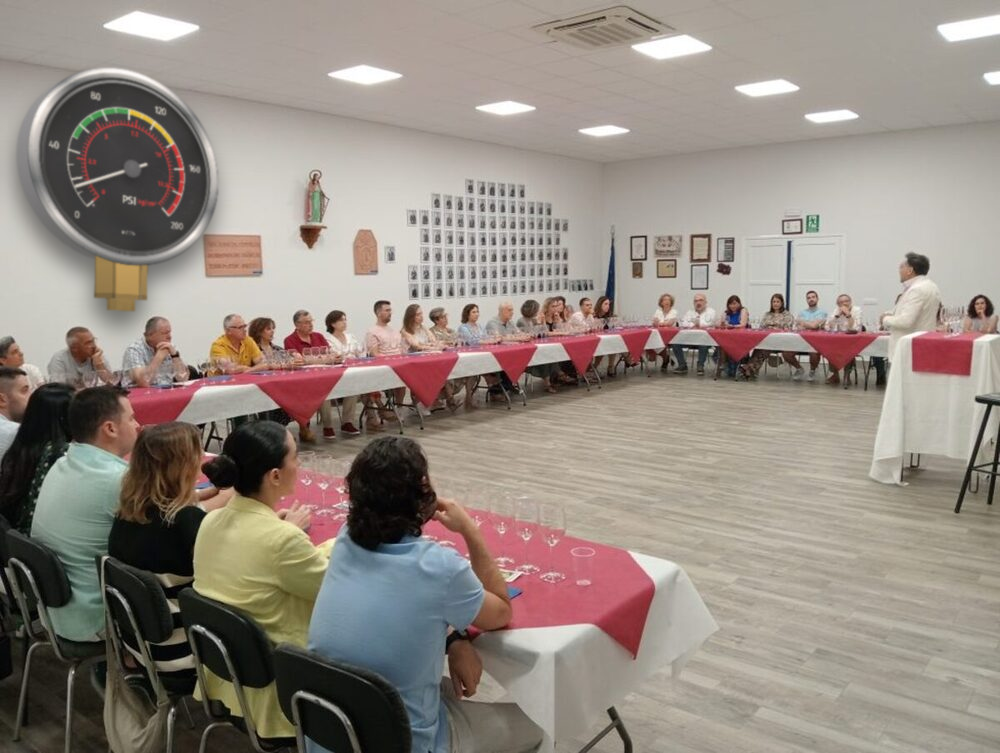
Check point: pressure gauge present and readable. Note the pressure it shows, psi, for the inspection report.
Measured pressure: 15 psi
